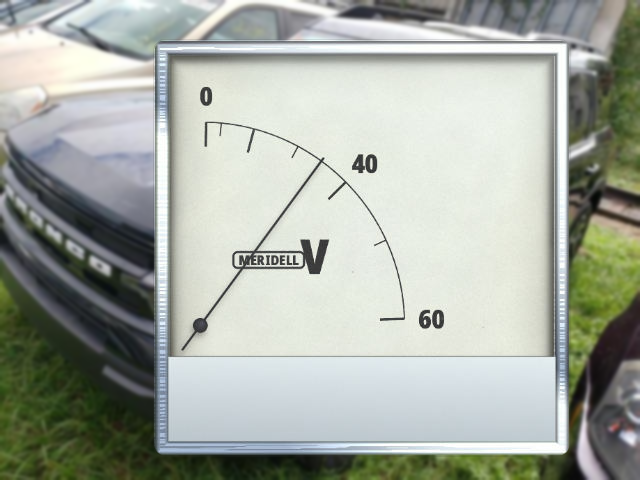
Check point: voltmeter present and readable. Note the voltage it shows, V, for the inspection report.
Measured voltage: 35 V
